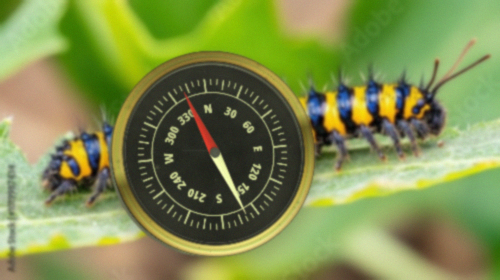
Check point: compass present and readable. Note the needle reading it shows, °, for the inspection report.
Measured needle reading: 340 °
